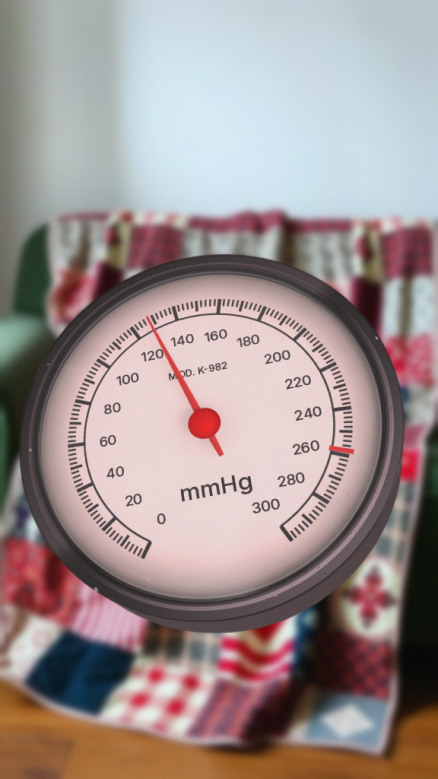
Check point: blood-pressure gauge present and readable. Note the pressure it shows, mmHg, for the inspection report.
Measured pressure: 128 mmHg
